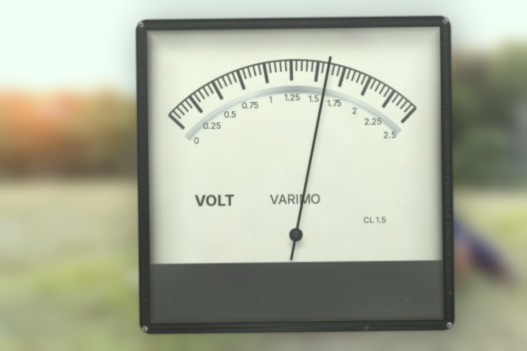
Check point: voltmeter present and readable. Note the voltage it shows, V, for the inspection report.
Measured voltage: 1.6 V
